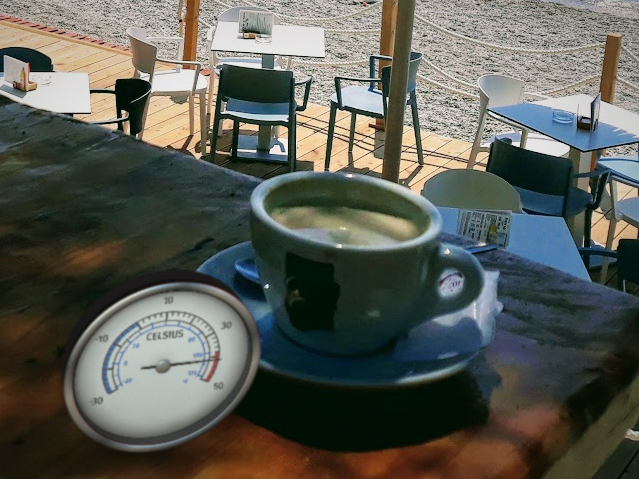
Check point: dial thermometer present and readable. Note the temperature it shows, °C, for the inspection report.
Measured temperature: 40 °C
